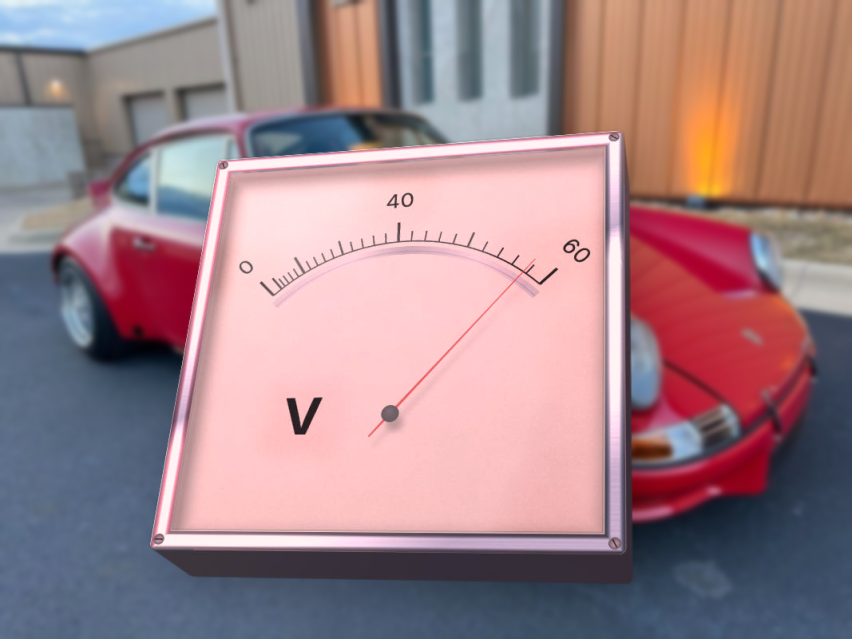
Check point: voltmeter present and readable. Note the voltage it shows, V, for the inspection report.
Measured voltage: 58 V
